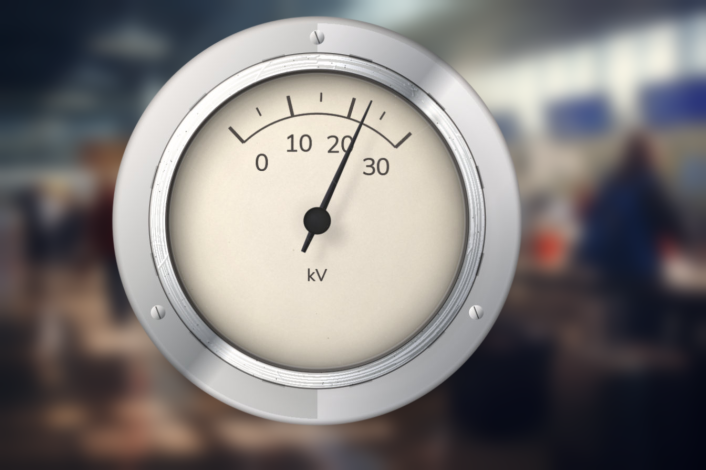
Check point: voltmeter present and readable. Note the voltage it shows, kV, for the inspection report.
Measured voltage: 22.5 kV
